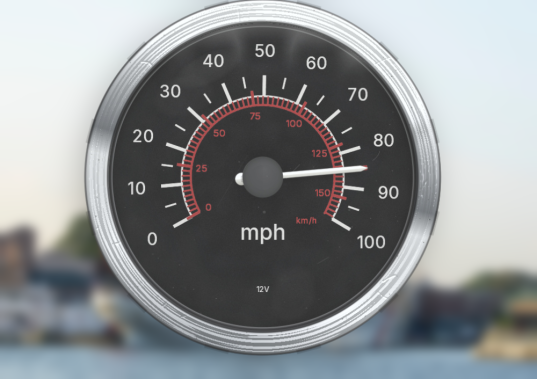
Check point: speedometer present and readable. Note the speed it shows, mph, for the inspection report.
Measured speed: 85 mph
